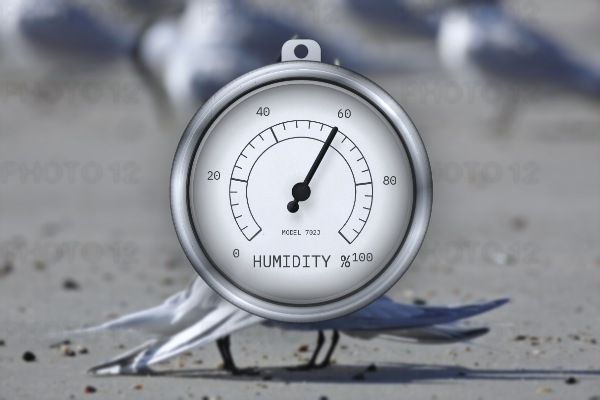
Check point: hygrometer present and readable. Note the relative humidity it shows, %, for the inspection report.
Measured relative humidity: 60 %
